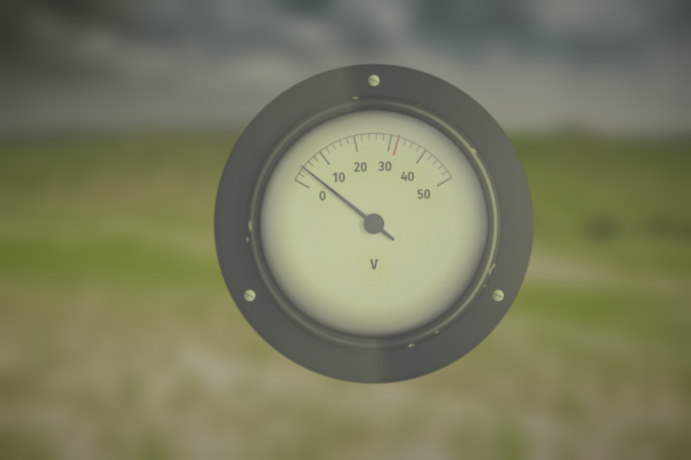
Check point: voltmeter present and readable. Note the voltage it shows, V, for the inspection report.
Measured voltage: 4 V
